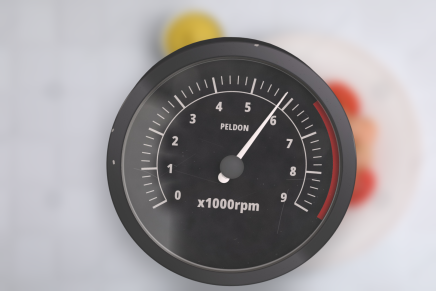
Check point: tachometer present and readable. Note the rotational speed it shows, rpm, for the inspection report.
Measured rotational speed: 5800 rpm
